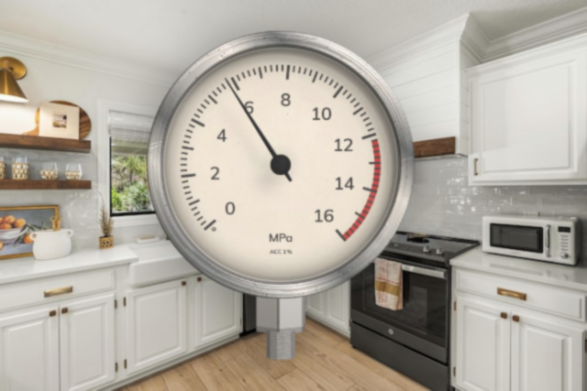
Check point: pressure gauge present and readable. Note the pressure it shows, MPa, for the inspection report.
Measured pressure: 5.8 MPa
